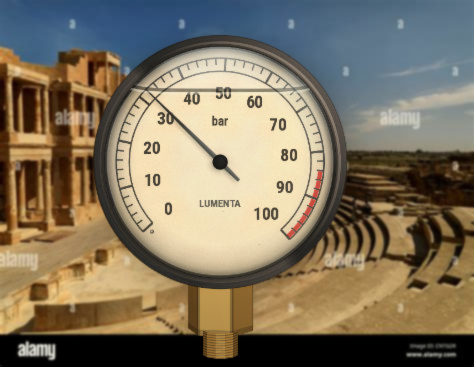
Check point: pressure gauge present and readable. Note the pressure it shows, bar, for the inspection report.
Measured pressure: 32 bar
